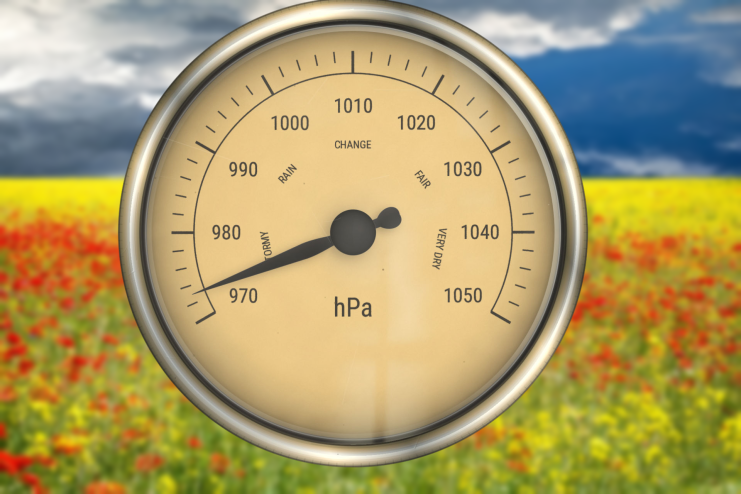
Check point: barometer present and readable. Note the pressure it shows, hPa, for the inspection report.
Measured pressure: 973 hPa
